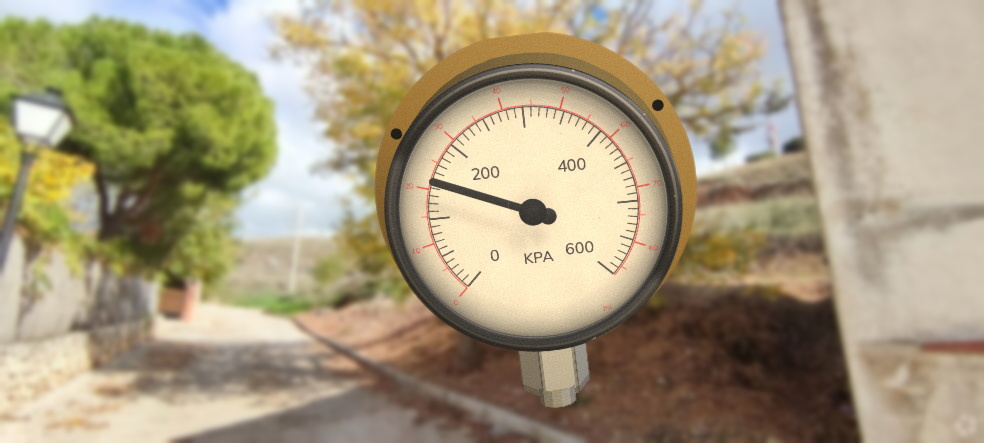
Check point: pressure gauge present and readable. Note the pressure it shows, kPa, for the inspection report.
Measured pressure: 150 kPa
